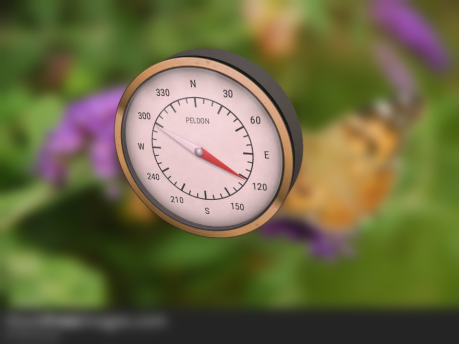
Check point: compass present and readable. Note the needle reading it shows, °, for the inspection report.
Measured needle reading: 120 °
